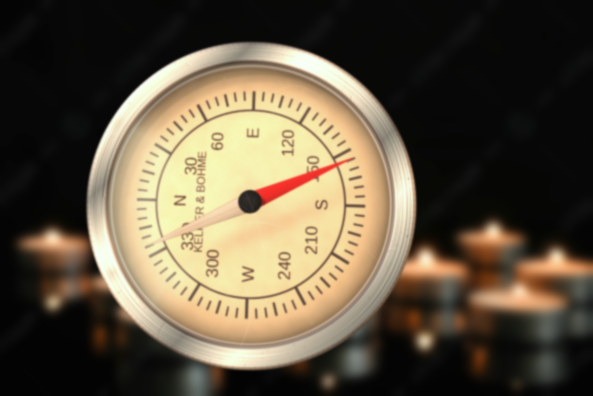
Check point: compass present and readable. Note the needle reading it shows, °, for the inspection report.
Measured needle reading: 155 °
